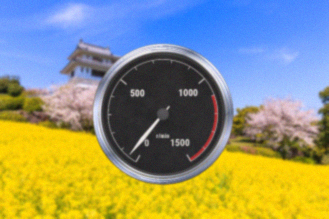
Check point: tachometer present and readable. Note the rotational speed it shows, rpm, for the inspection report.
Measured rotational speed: 50 rpm
